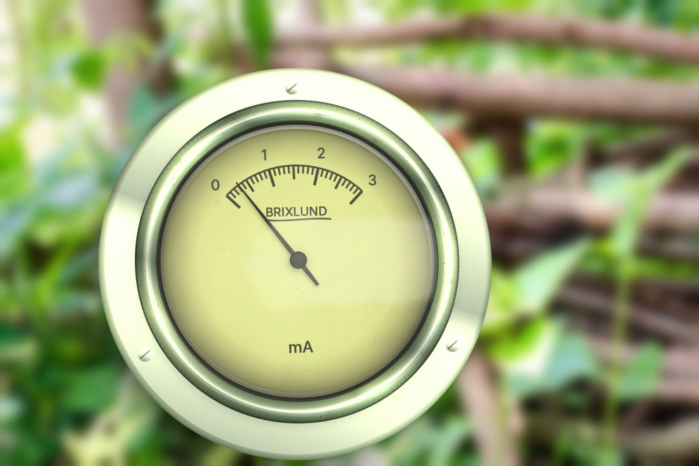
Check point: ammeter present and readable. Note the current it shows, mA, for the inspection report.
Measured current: 0.3 mA
